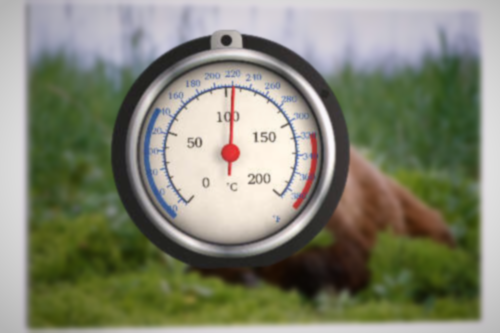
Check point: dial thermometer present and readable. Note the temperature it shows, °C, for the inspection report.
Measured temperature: 105 °C
